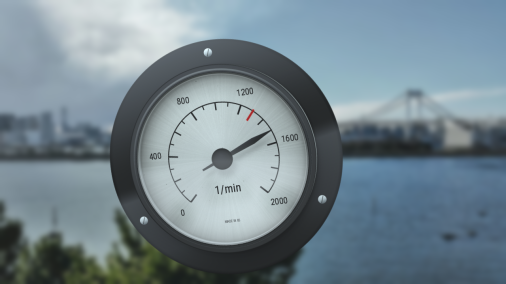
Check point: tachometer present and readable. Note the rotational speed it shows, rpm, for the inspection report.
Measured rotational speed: 1500 rpm
